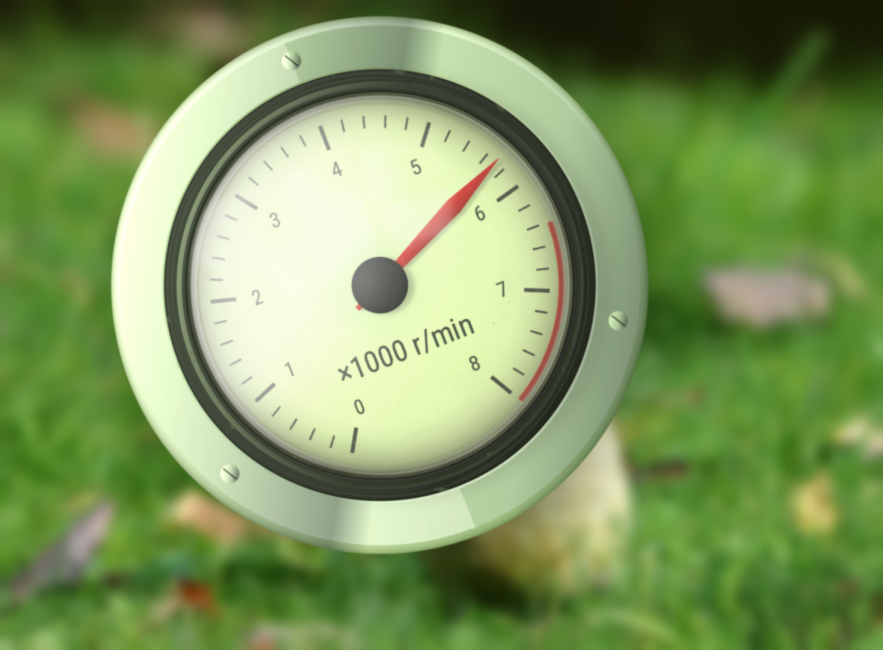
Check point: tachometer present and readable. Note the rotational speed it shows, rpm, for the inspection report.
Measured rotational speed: 5700 rpm
